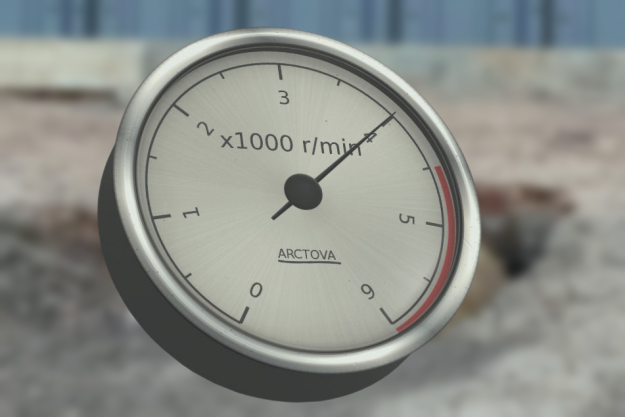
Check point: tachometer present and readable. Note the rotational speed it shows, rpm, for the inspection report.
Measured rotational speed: 4000 rpm
